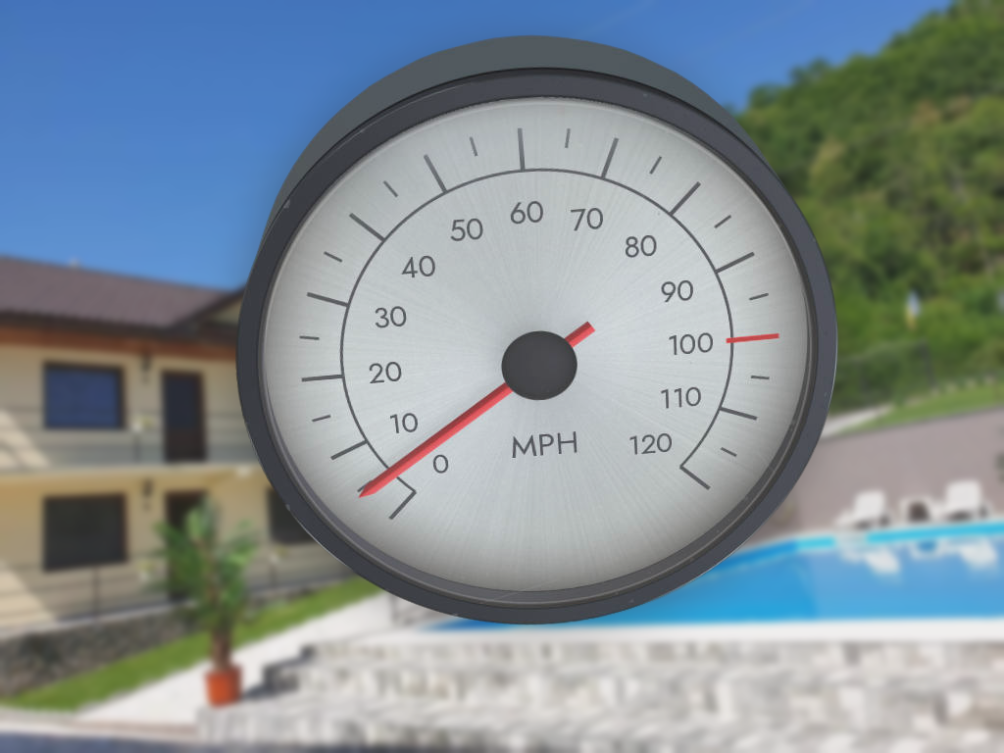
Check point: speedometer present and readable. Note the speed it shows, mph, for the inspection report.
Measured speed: 5 mph
